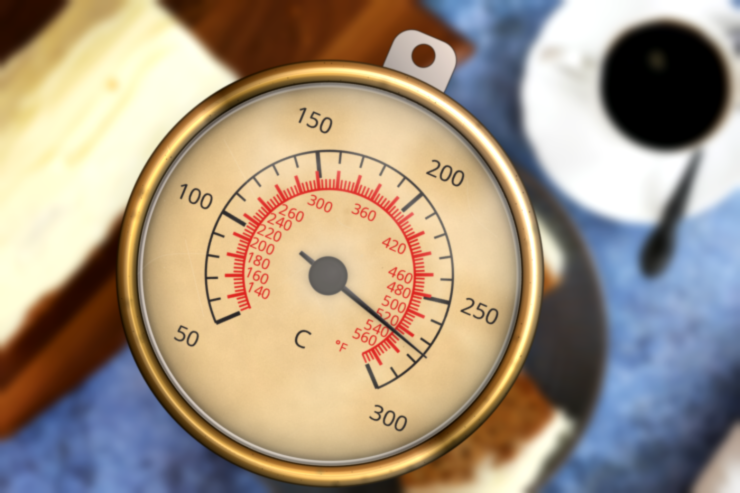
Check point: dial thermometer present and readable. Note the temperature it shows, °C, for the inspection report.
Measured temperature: 275 °C
